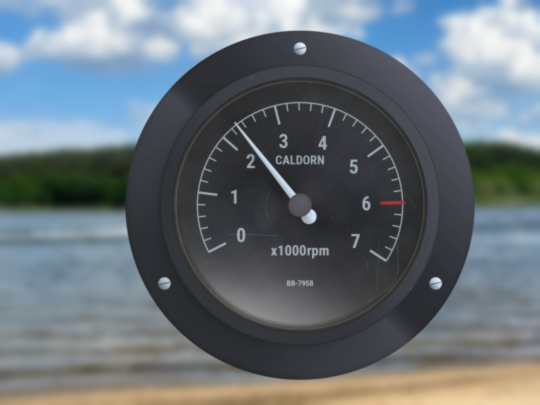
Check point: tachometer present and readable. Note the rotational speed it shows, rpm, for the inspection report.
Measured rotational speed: 2300 rpm
